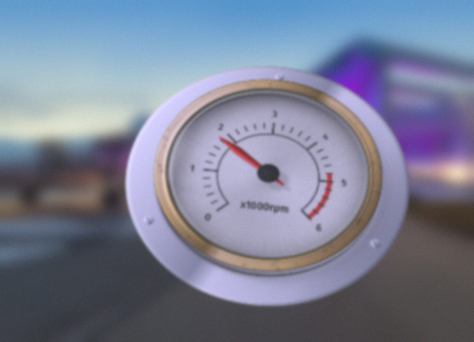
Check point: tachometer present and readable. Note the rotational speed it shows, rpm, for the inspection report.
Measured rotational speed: 1800 rpm
